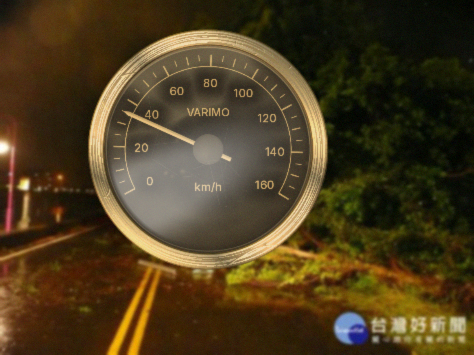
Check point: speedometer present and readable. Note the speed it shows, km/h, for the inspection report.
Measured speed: 35 km/h
